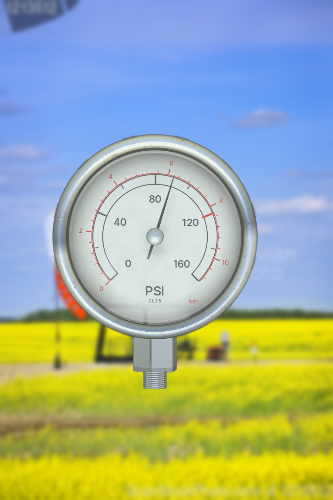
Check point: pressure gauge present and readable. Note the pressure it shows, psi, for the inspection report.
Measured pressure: 90 psi
